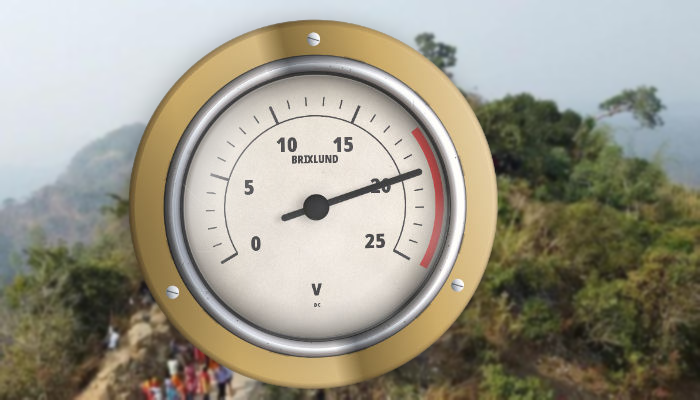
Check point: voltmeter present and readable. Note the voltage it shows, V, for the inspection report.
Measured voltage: 20 V
